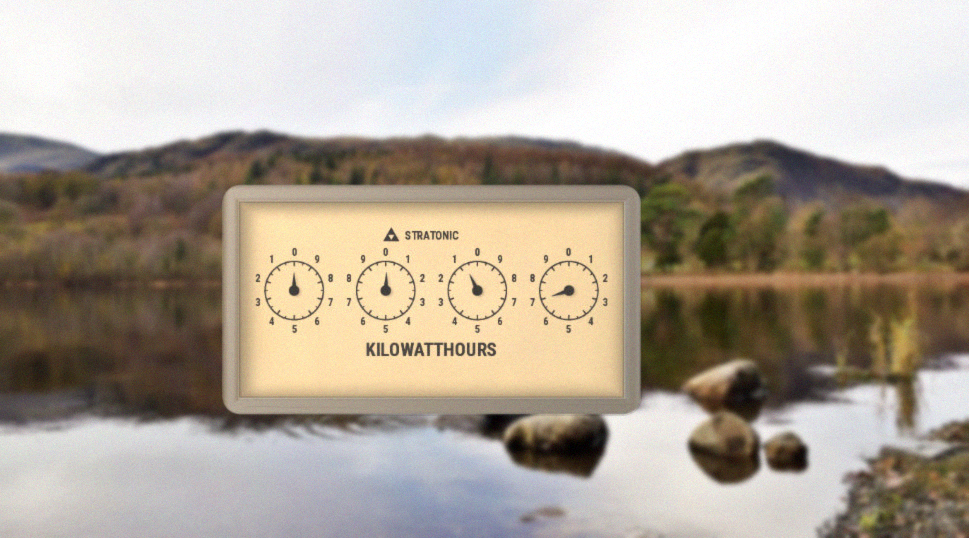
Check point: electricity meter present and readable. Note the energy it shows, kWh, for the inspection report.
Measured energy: 7 kWh
